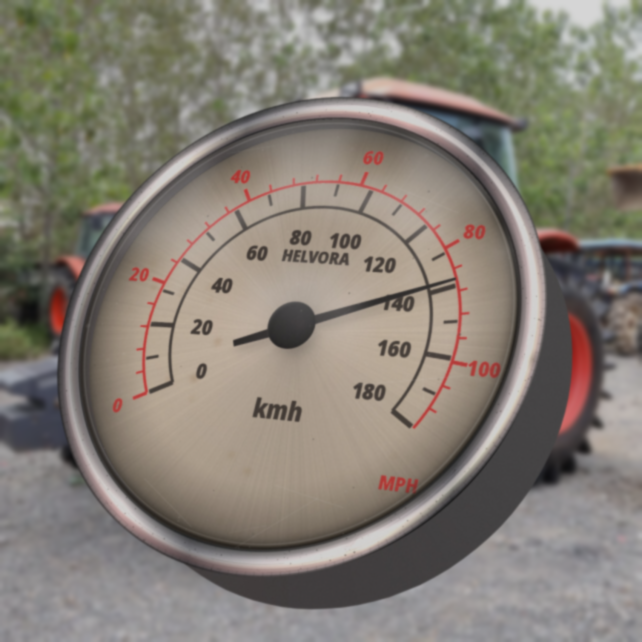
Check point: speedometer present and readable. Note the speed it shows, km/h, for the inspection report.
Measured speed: 140 km/h
